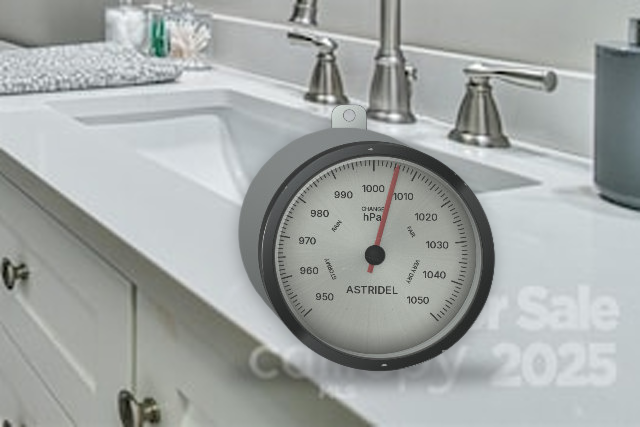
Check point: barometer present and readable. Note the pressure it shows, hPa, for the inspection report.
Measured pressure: 1005 hPa
